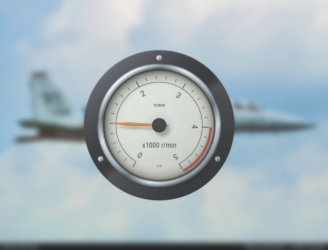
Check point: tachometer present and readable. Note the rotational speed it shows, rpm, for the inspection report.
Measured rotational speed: 1000 rpm
